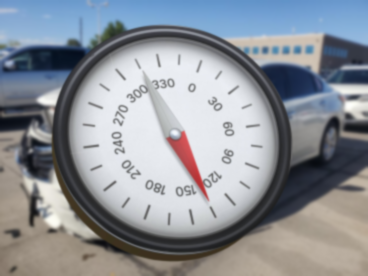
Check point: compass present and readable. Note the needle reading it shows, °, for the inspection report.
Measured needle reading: 135 °
